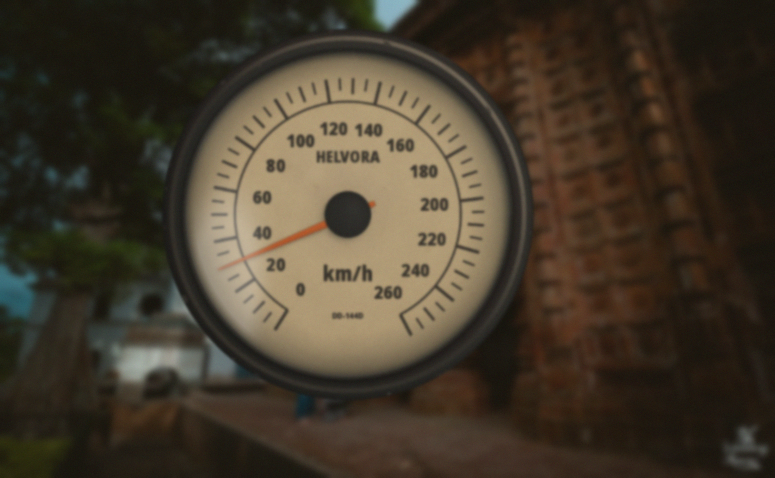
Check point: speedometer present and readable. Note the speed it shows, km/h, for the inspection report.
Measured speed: 30 km/h
